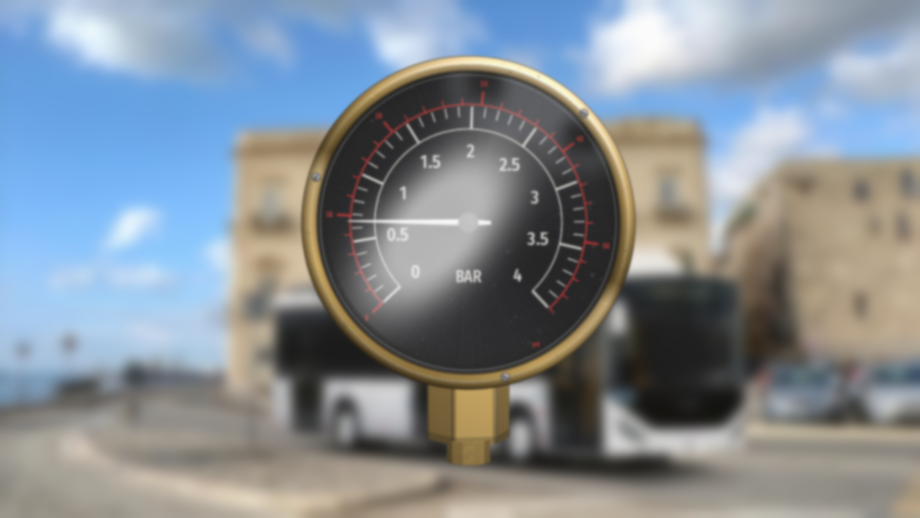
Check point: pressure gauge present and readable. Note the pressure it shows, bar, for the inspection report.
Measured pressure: 0.65 bar
